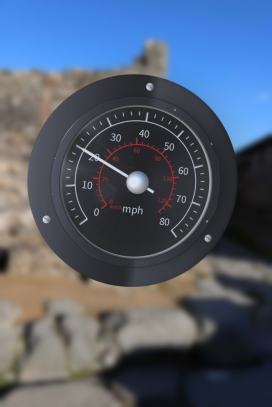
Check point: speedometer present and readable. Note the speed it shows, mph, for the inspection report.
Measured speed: 20 mph
